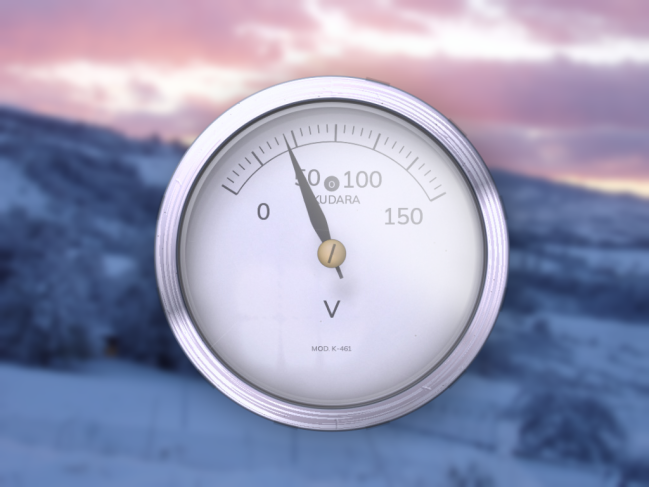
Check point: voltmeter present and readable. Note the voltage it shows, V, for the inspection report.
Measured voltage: 45 V
